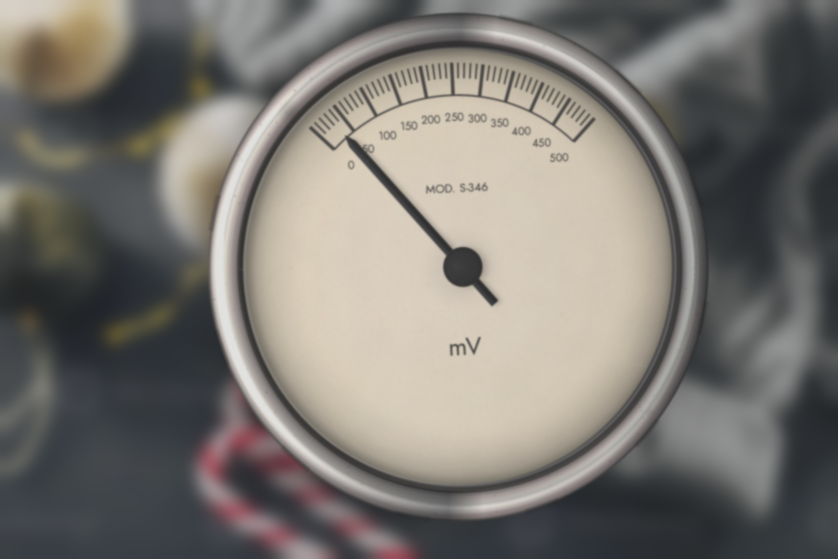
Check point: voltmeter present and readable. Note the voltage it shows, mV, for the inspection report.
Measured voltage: 30 mV
